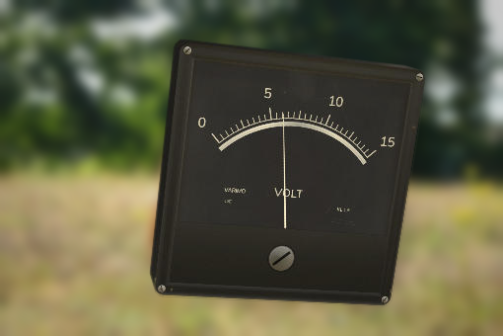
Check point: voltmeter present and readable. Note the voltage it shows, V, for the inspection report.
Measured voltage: 6 V
